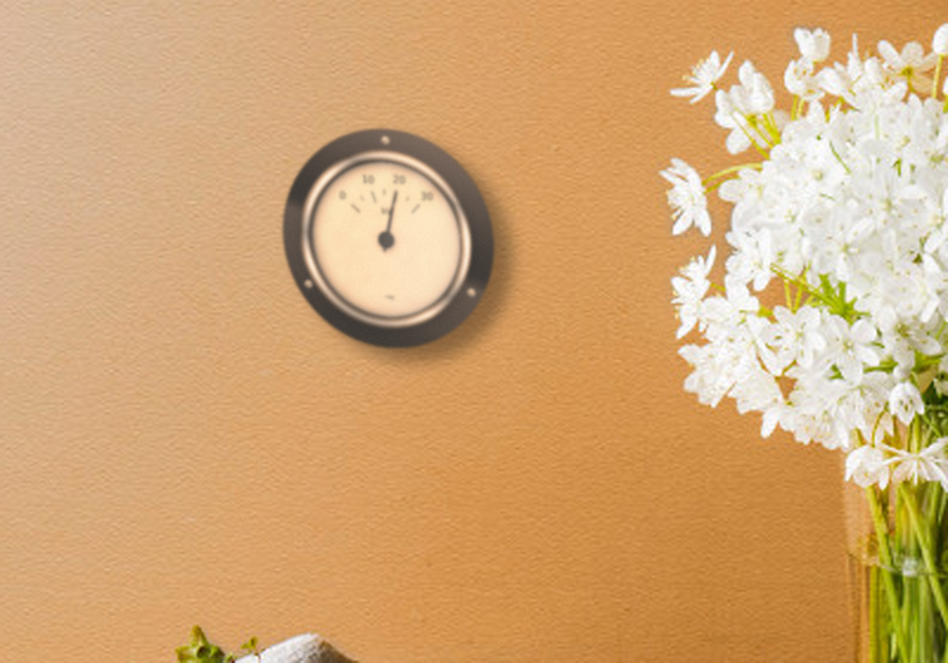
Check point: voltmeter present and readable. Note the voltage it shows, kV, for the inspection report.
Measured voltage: 20 kV
